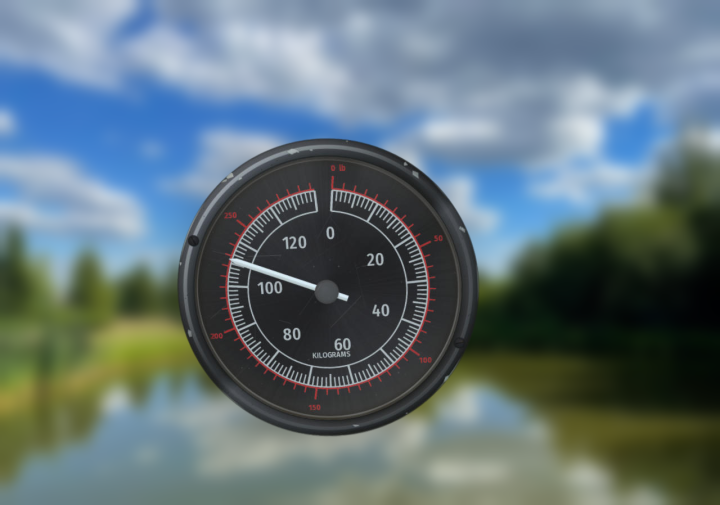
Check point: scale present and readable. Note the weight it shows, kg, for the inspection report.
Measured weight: 106 kg
